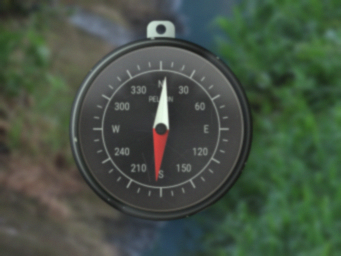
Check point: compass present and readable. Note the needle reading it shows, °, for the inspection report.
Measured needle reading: 185 °
